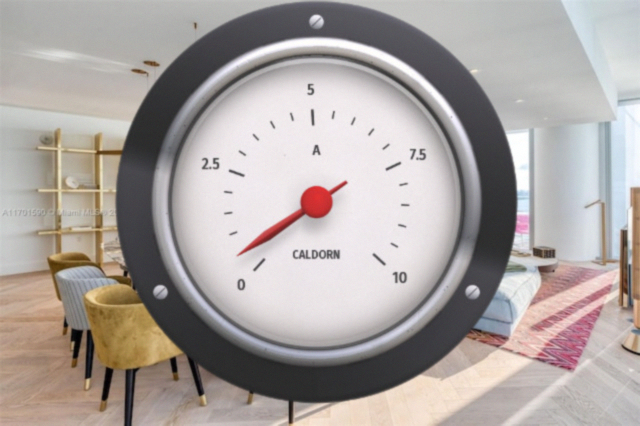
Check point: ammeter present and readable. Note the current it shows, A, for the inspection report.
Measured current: 0.5 A
